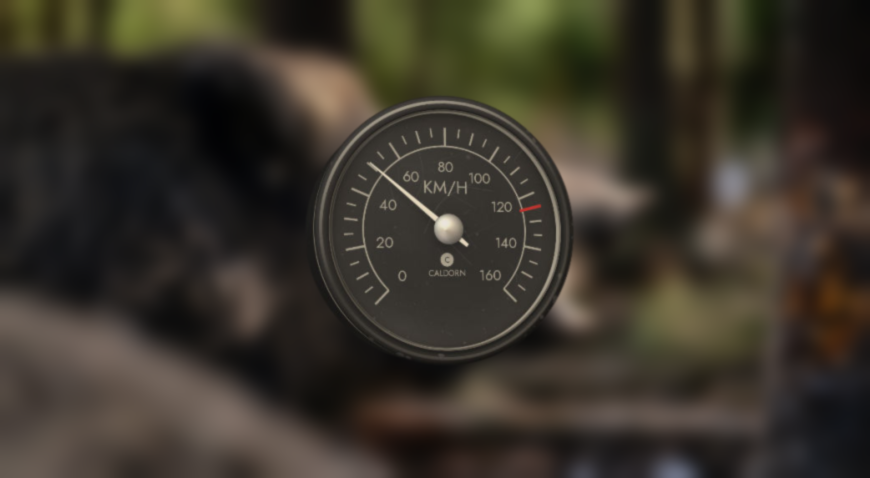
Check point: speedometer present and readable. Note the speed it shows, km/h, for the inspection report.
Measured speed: 50 km/h
